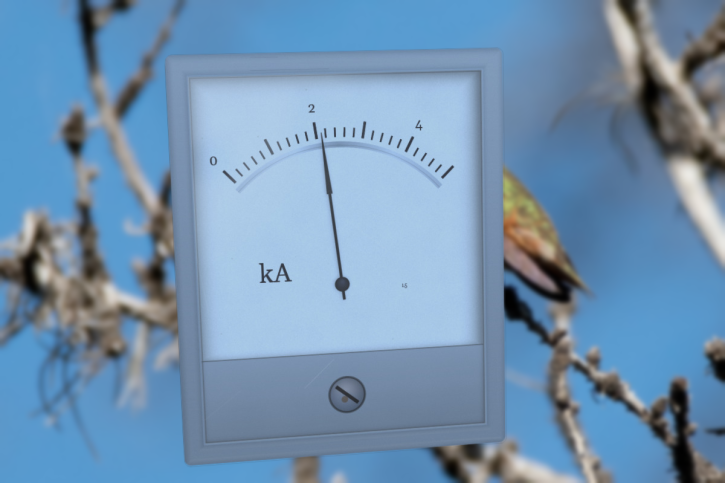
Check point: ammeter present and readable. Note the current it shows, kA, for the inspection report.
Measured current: 2.1 kA
